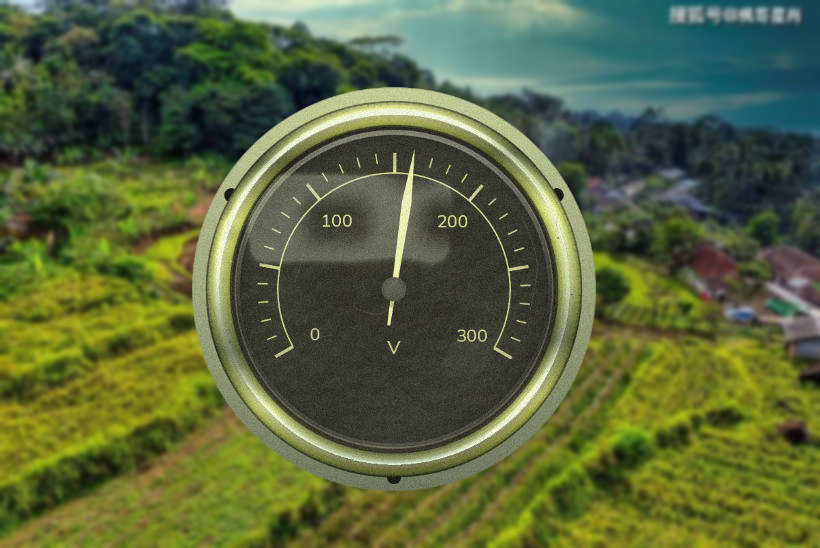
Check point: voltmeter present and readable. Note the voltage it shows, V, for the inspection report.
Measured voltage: 160 V
